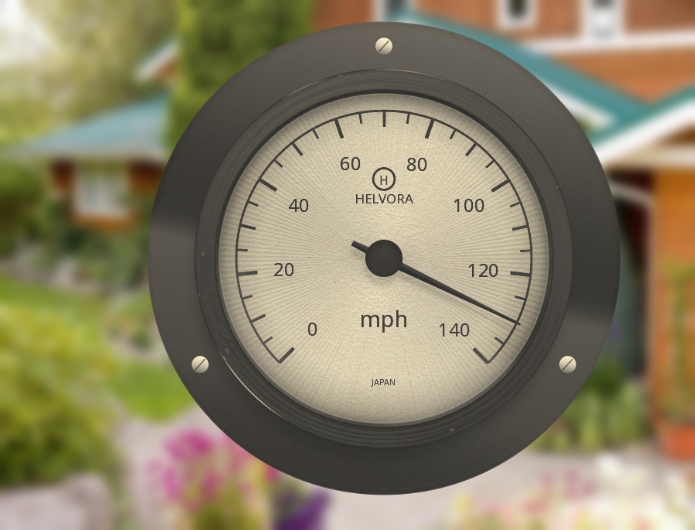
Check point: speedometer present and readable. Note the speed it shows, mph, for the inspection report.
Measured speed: 130 mph
